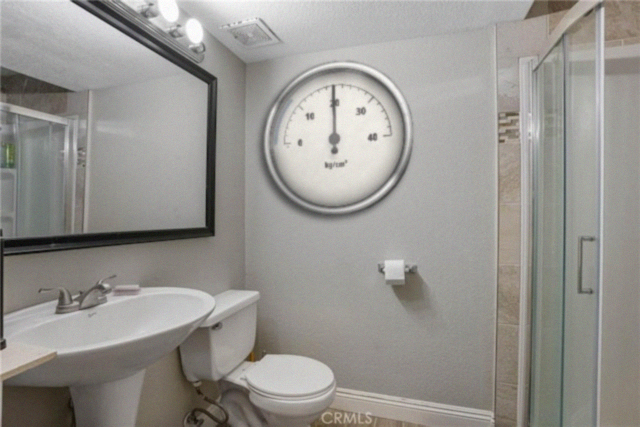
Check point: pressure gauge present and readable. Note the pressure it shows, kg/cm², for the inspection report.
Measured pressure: 20 kg/cm²
